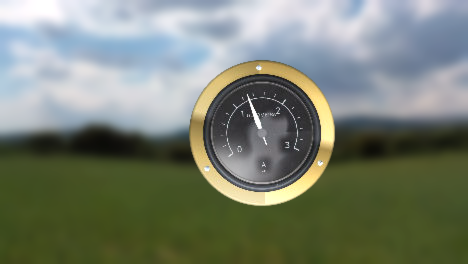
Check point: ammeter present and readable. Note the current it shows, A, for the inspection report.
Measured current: 1.3 A
